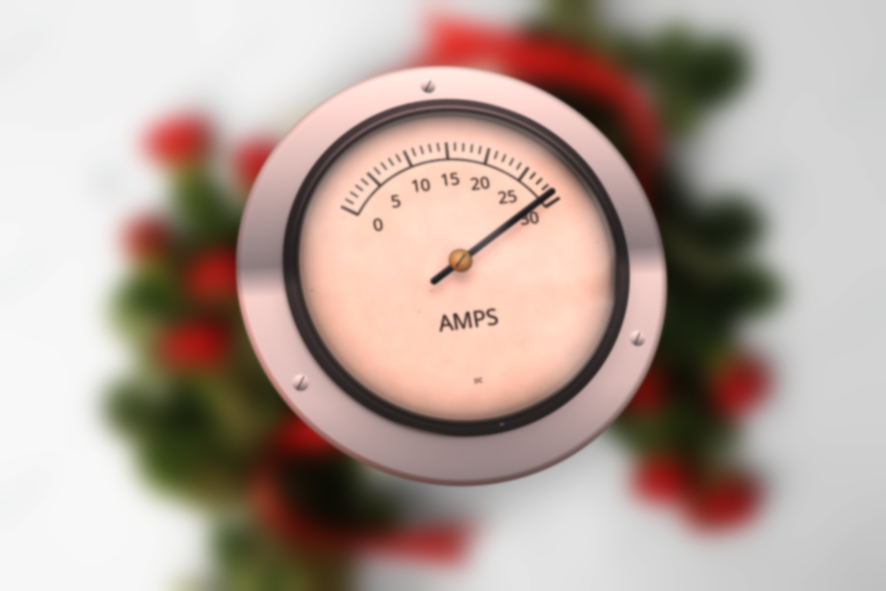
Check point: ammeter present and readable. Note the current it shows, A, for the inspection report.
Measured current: 29 A
